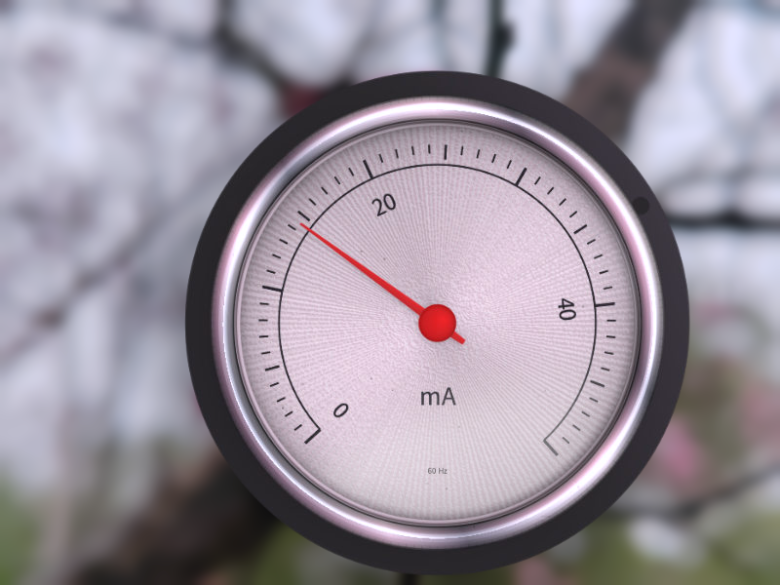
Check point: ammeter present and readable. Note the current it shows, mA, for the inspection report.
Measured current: 14.5 mA
